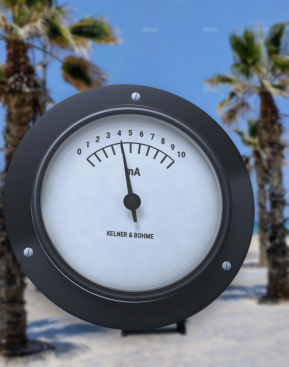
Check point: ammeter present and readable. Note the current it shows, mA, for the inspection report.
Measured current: 4 mA
